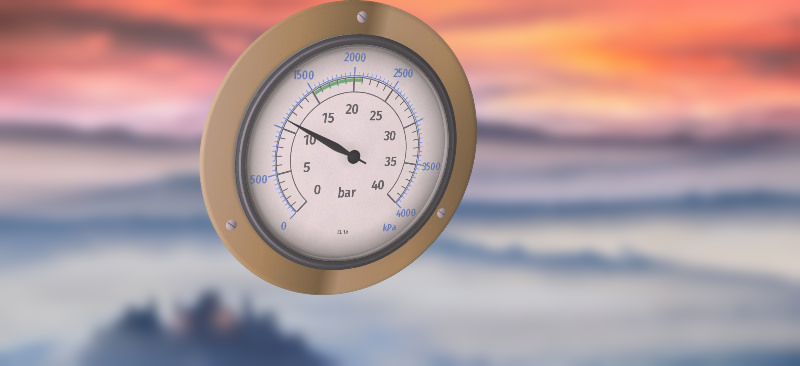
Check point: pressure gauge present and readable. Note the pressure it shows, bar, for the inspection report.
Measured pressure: 11 bar
